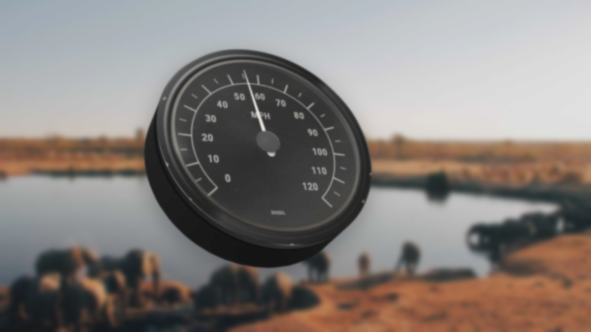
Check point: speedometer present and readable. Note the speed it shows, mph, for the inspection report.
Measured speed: 55 mph
